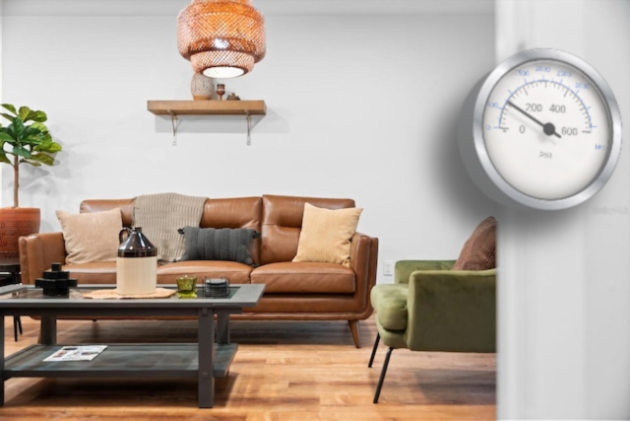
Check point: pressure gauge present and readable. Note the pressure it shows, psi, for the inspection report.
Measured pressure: 100 psi
